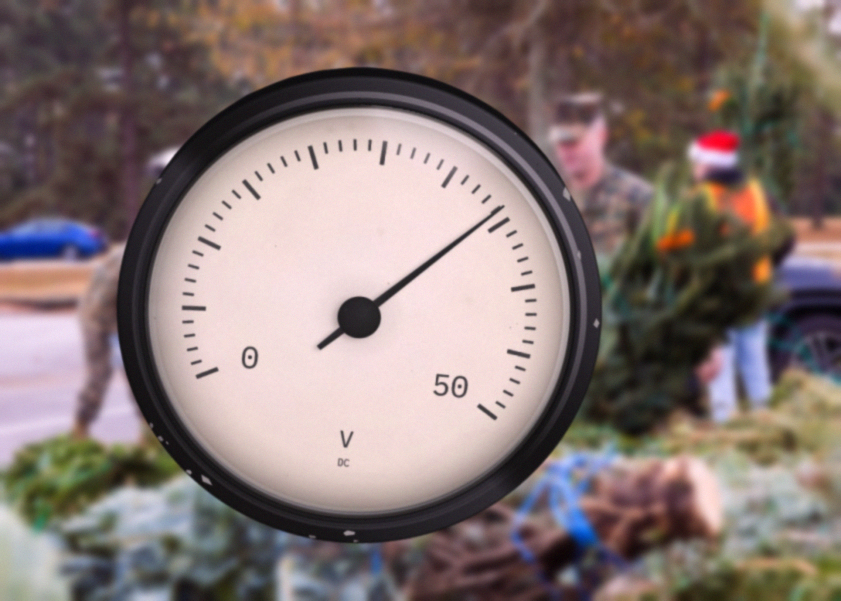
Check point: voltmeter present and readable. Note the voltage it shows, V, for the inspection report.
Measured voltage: 34 V
